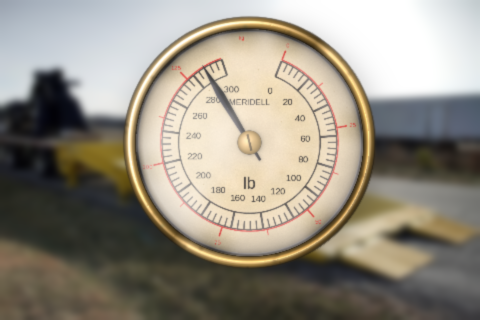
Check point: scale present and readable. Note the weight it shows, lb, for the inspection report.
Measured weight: 288 lb
